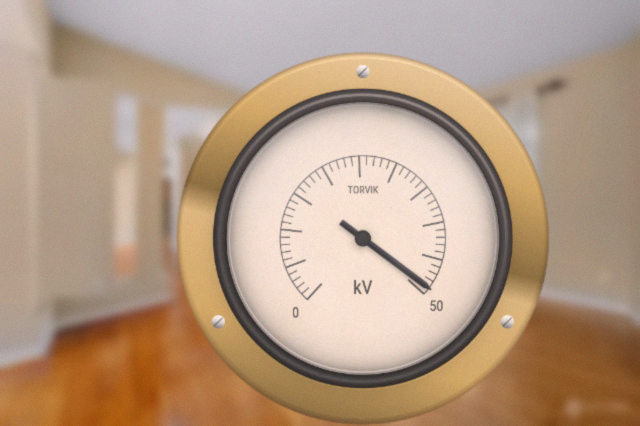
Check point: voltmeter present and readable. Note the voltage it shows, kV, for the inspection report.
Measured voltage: 49 kV
